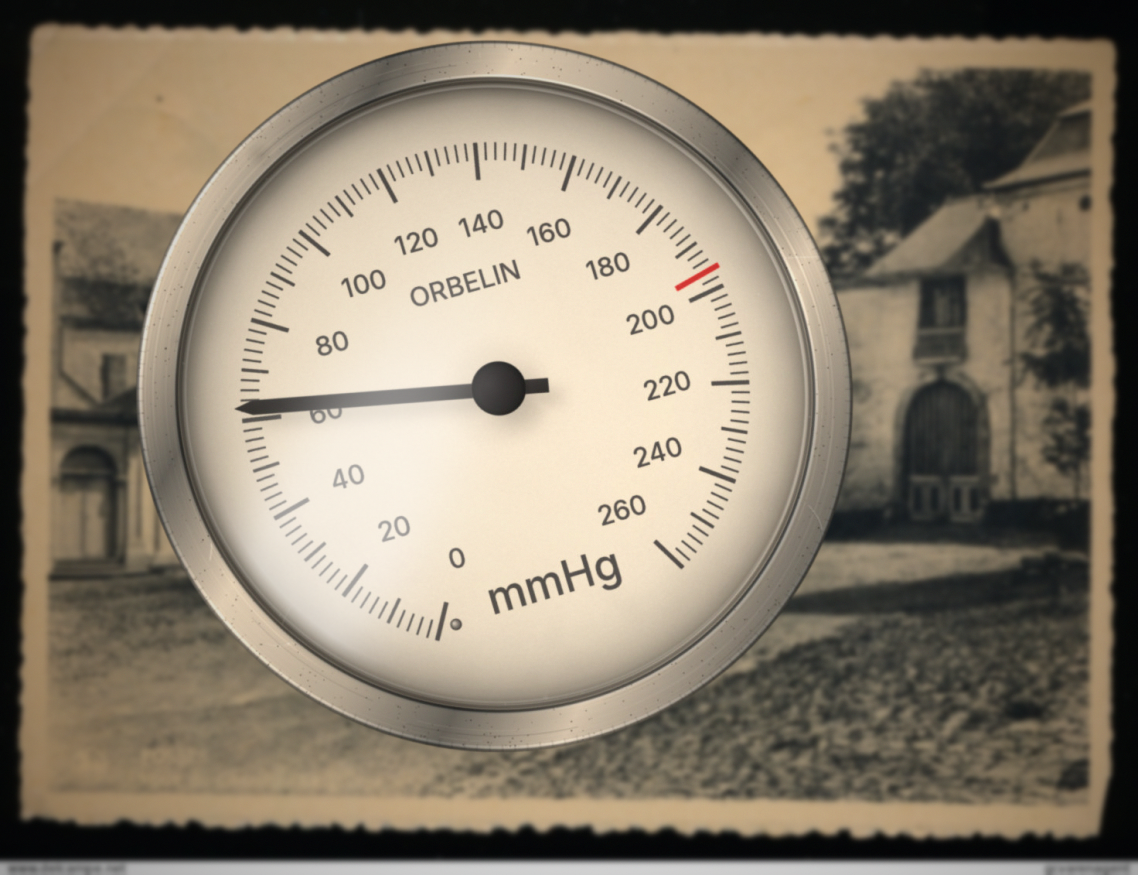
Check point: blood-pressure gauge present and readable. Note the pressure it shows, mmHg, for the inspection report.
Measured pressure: 62 mmHg
